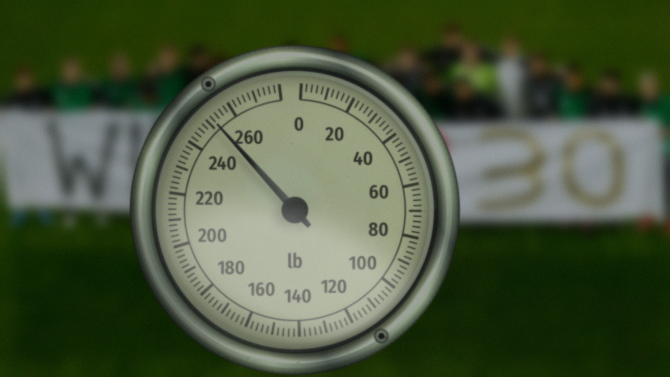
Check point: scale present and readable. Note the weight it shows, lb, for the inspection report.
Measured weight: 252 lb
